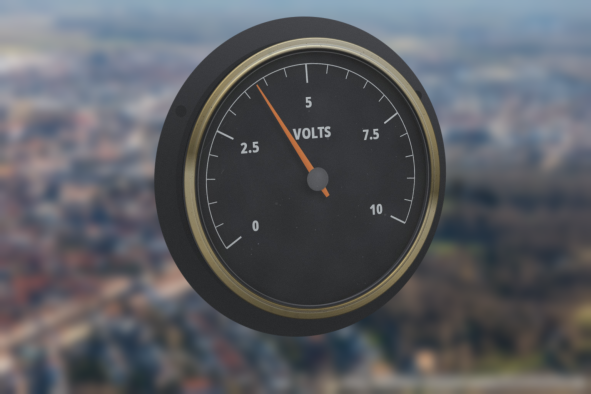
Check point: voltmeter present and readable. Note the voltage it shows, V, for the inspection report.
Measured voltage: 3.75 V
